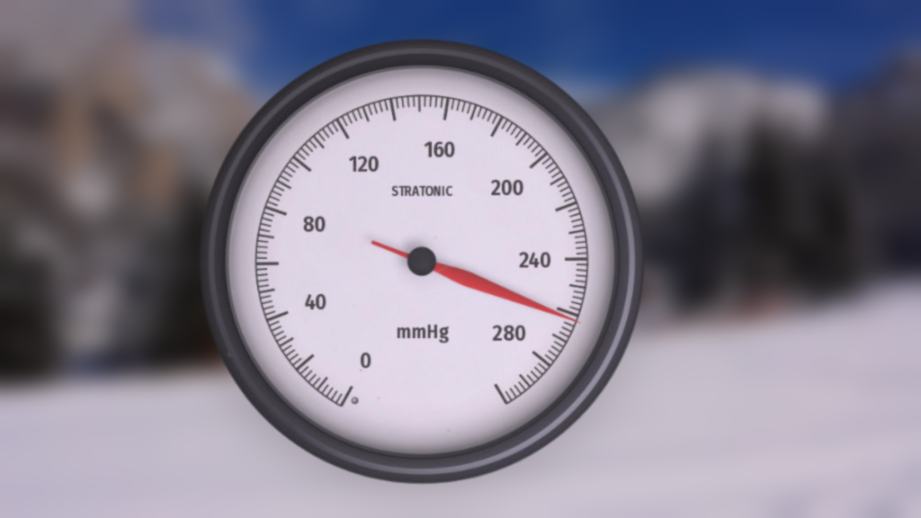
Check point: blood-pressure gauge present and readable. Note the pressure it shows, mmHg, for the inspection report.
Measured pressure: 262 mmHg
